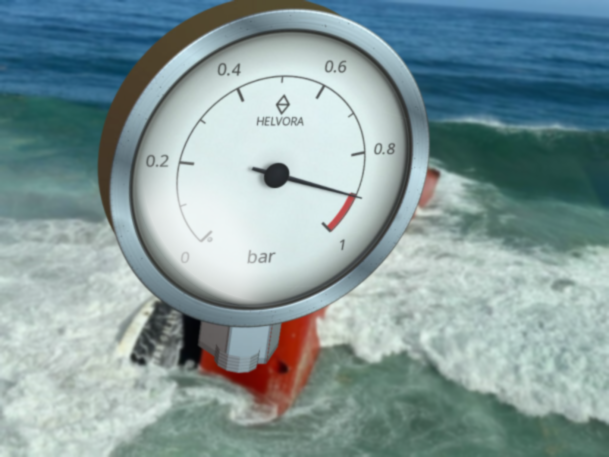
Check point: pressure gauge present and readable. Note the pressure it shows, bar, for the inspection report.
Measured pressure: 0.9 bar
